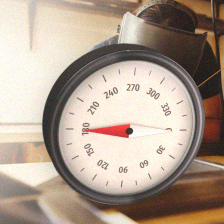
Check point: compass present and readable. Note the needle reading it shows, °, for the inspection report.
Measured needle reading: 180 °
